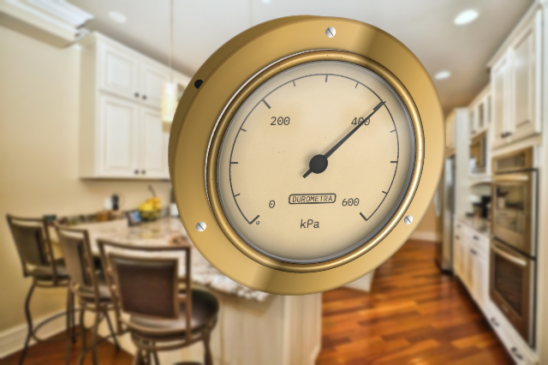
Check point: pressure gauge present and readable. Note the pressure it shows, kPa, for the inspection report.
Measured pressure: 400 kPa
